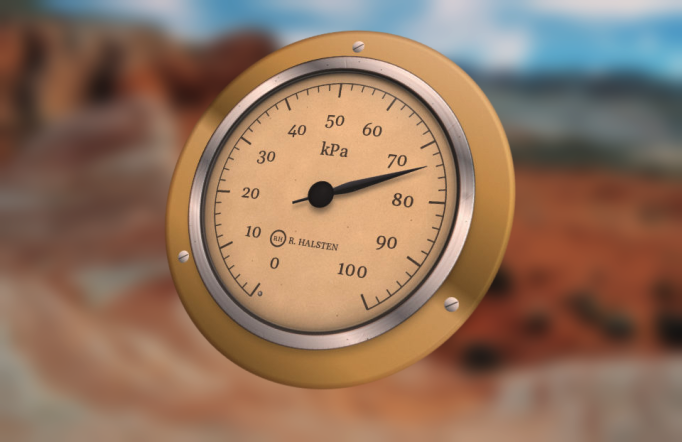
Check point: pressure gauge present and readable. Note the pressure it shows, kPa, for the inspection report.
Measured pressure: 74 kPa
